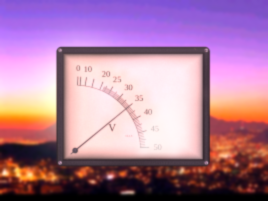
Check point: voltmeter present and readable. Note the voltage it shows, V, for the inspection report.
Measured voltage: 35 V
